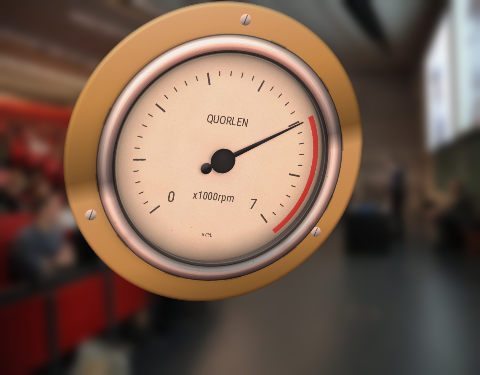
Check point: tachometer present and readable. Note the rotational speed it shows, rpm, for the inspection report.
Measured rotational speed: 5000 rpm
